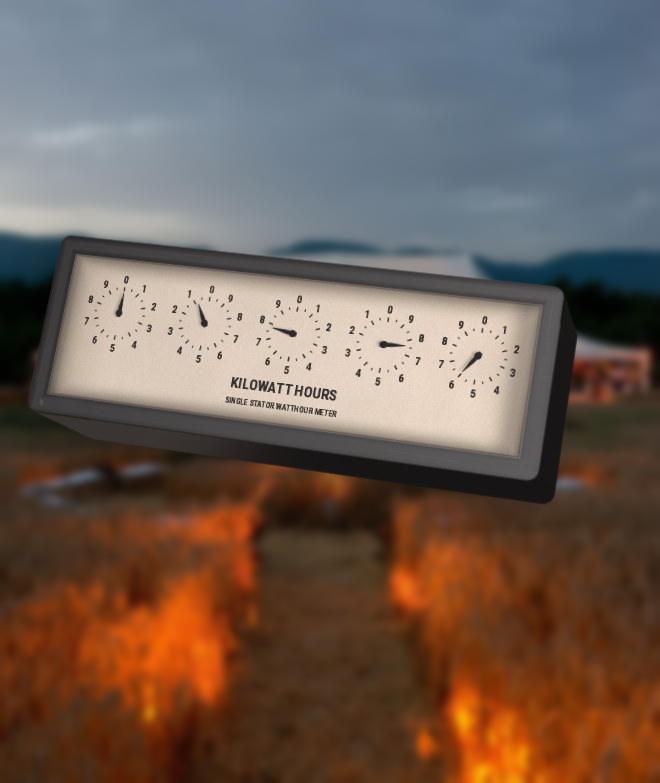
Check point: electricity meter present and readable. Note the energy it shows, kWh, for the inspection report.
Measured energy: 776 kWh
